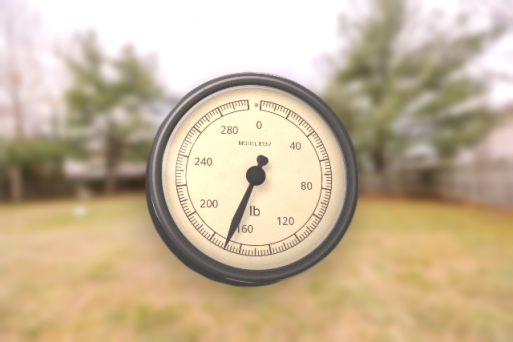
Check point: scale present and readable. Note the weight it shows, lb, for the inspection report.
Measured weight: 170 lb
